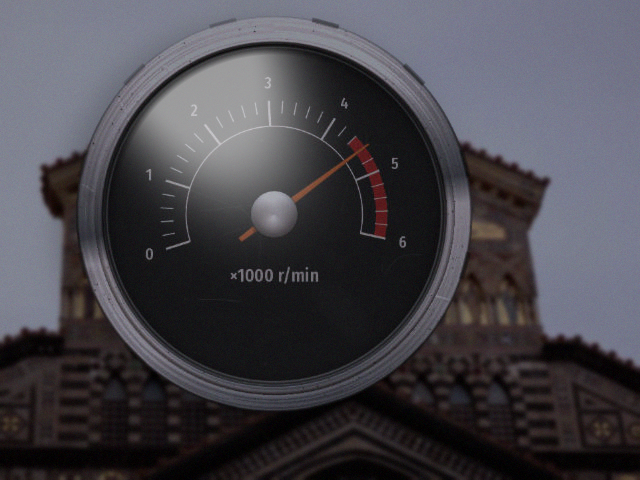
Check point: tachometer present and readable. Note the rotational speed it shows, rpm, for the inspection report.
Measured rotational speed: 4600 rpm
